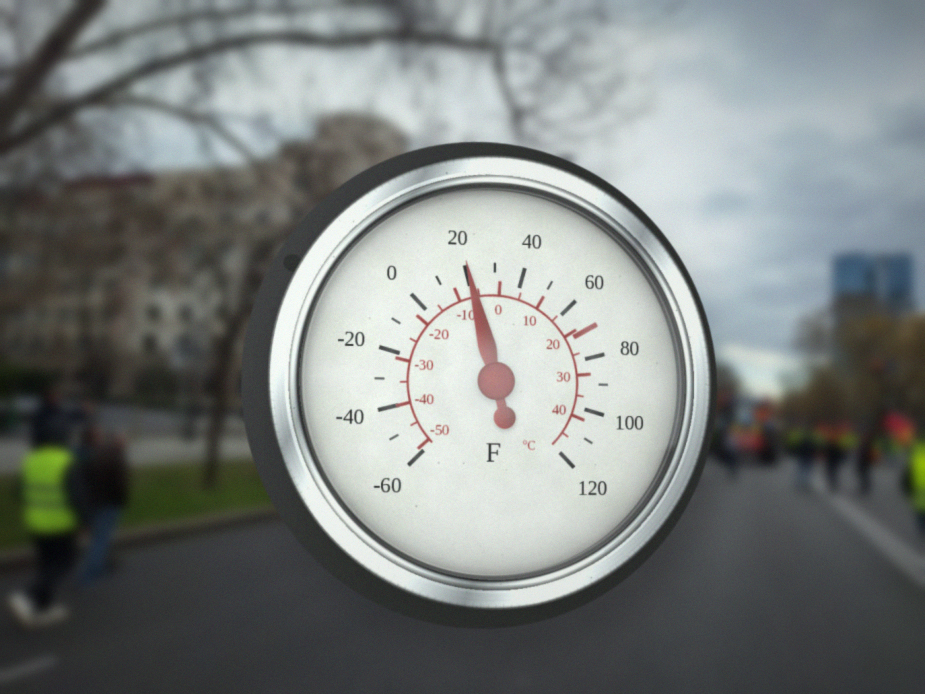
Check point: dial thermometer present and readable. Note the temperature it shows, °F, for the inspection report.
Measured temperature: 20 °F
